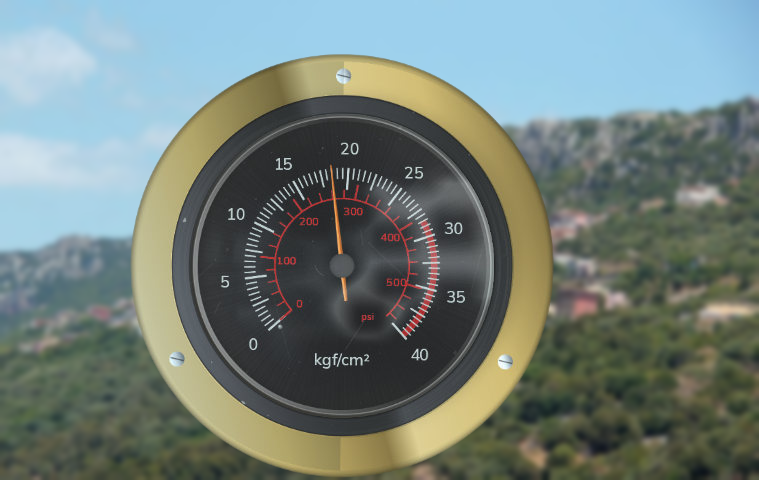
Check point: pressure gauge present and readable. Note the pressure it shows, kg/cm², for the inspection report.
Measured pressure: 18.5 kg/cm²
